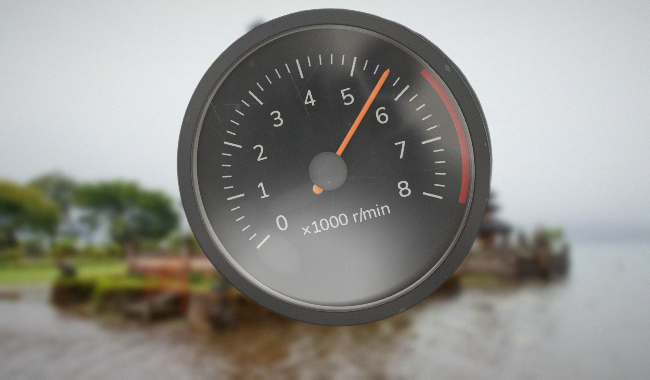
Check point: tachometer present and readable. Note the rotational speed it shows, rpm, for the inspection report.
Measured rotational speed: 5600 rpm
